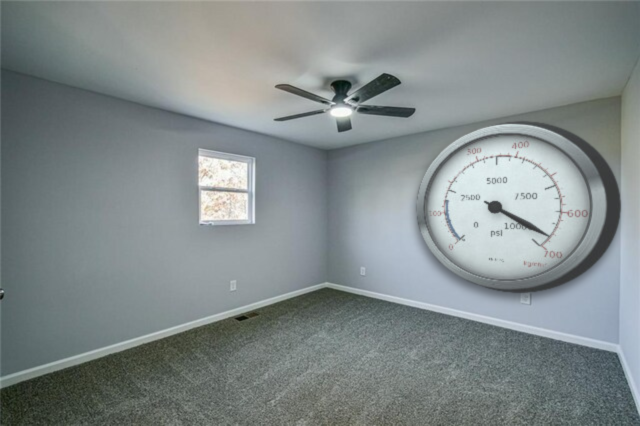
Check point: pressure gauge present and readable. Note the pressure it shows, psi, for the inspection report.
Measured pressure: 9500 psi
